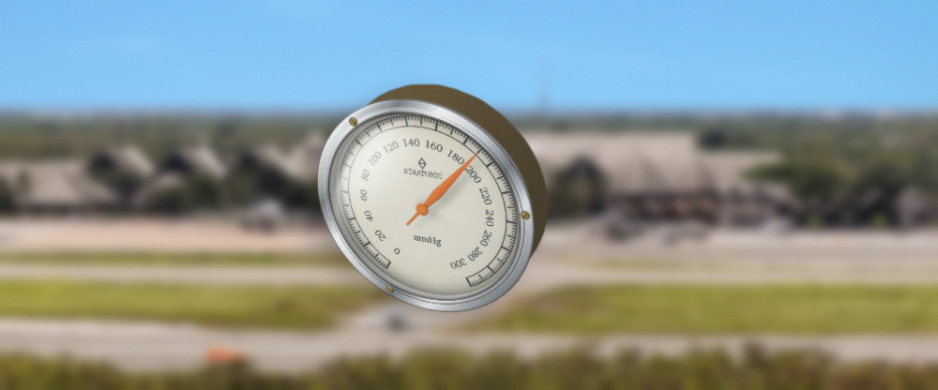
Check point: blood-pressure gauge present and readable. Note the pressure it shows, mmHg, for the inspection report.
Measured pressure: 190 mmHg
